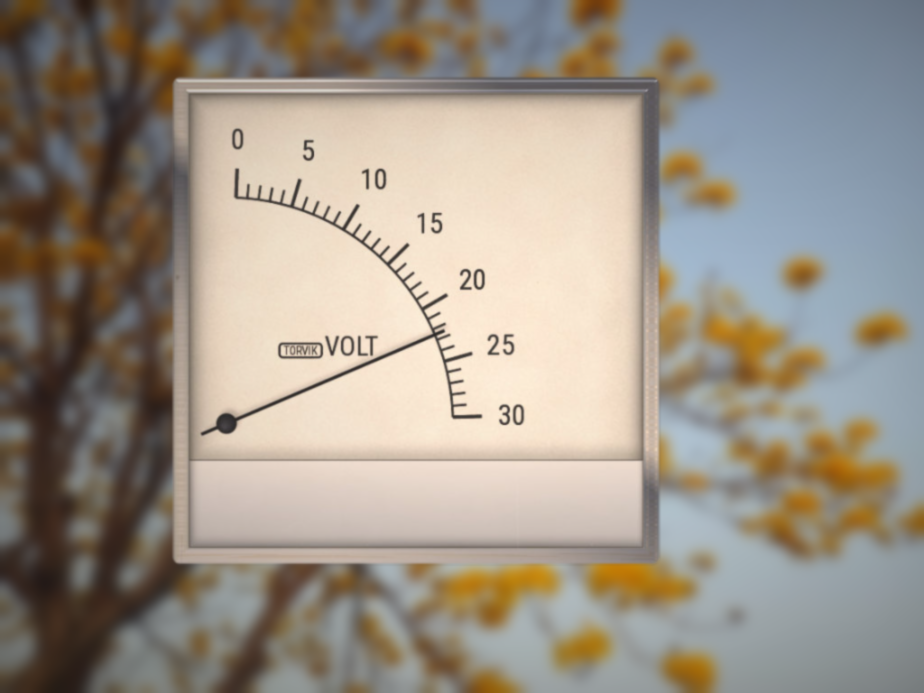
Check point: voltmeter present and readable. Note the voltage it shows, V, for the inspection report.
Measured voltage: 22.5 V
